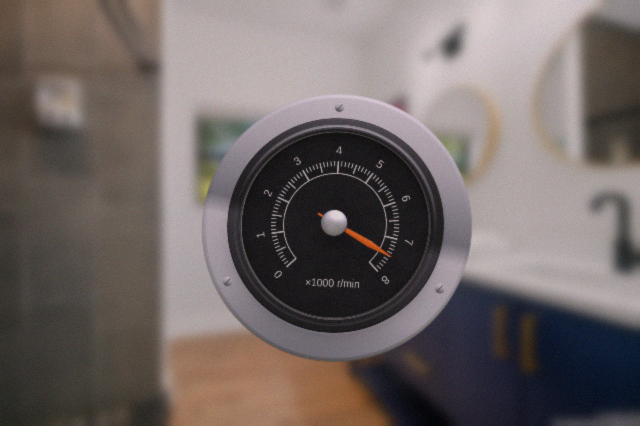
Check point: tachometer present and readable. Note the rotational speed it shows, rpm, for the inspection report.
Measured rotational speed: 7500 rpm
